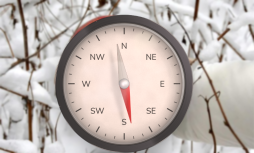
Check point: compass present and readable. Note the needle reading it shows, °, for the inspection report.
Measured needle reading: 170 °
